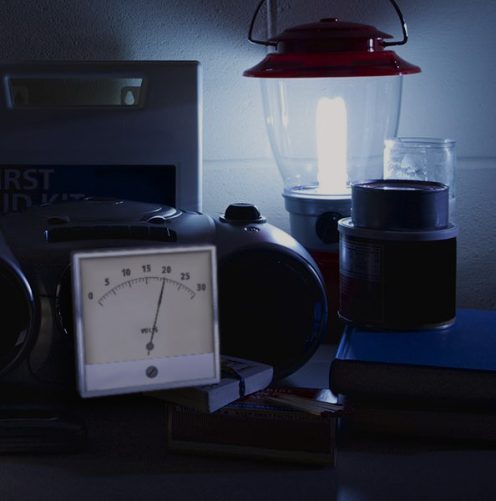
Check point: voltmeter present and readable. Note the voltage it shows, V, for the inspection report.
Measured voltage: 20 V
